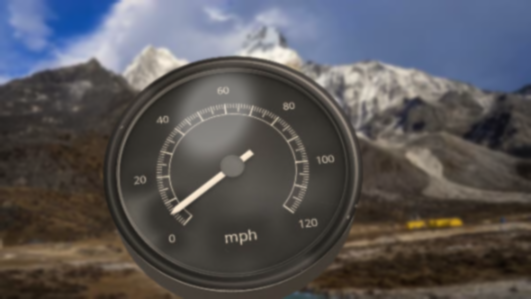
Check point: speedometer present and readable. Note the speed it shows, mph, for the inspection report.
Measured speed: 5 mph
